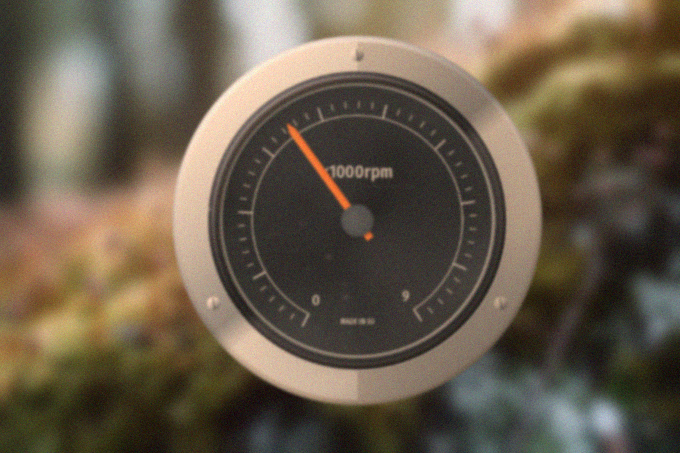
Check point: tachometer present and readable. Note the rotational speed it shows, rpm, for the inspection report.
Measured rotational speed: 3500 rpm
